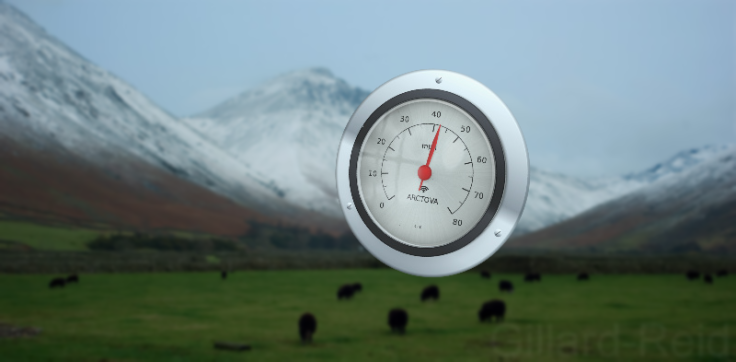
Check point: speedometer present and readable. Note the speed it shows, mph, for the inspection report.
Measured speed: 42.5 mph
